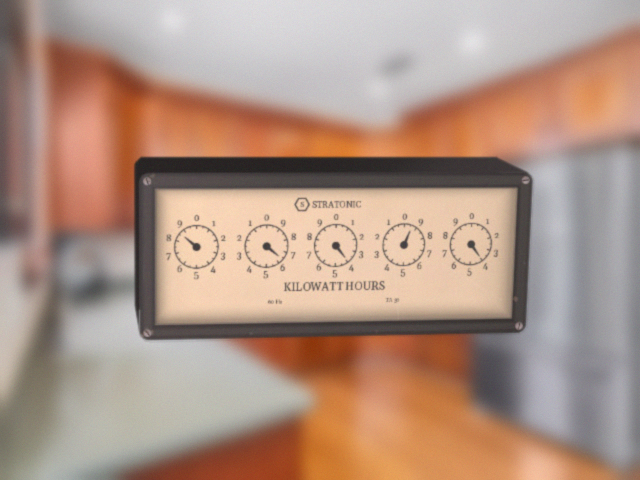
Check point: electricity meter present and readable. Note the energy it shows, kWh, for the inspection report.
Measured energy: 86394 kWh
